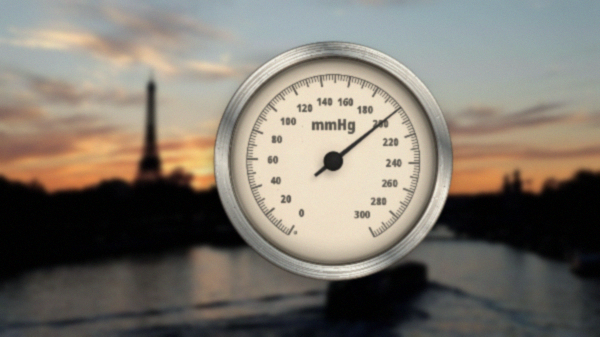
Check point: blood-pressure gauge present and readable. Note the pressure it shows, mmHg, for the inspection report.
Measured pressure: 200 mmHg
